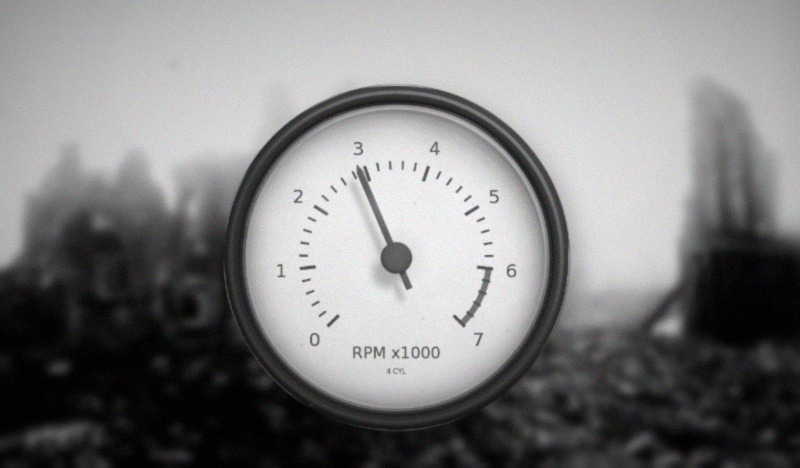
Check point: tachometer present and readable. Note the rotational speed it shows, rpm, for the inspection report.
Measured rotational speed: 2900 rpm
